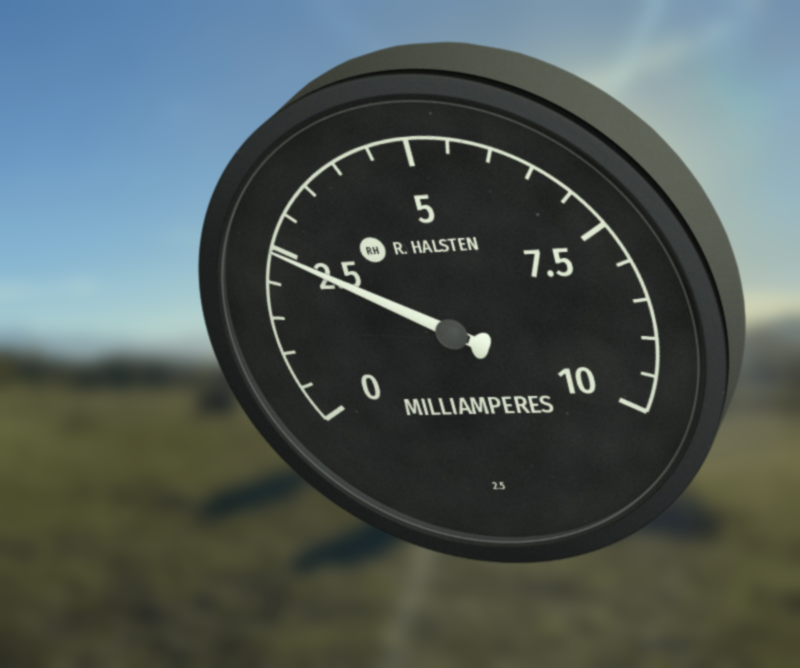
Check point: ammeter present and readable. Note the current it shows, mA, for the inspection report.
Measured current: 2.5 mA
